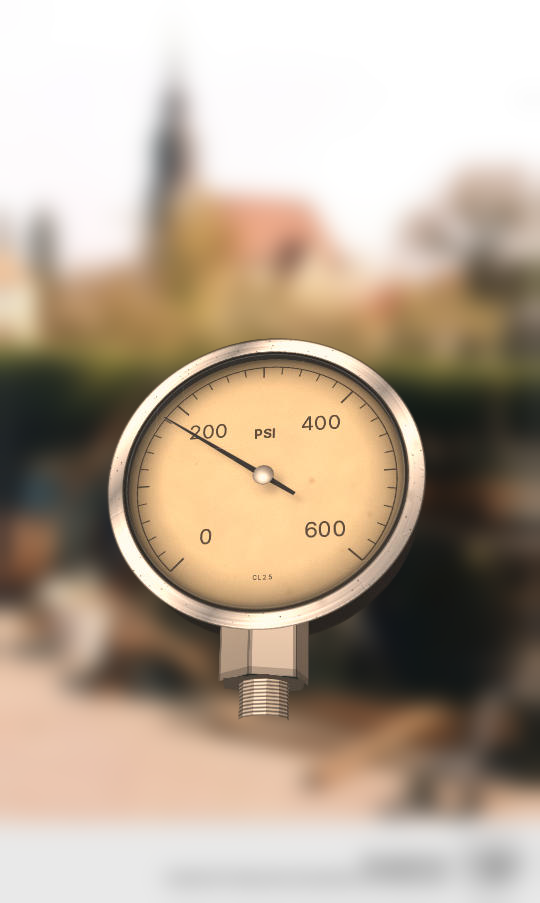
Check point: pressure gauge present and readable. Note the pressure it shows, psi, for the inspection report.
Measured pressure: 180 psi
